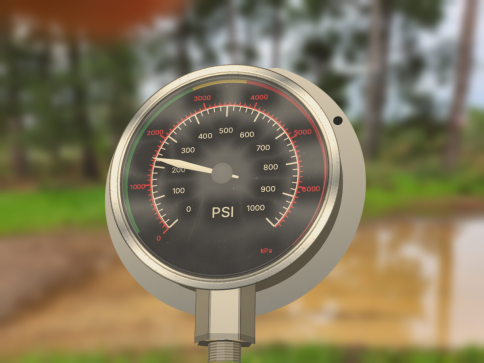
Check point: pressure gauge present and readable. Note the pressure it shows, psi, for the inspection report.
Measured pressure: 220 psi
